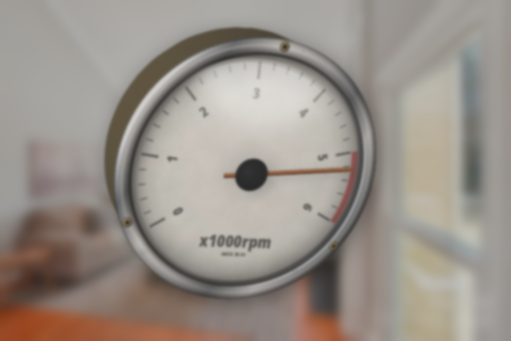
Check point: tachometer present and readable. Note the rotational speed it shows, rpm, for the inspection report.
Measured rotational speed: 5200 rpm
